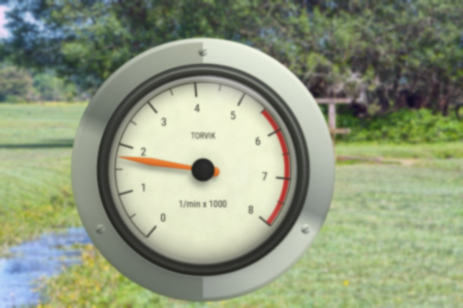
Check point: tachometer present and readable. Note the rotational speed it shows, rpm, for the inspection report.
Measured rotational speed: 1750 rpm
